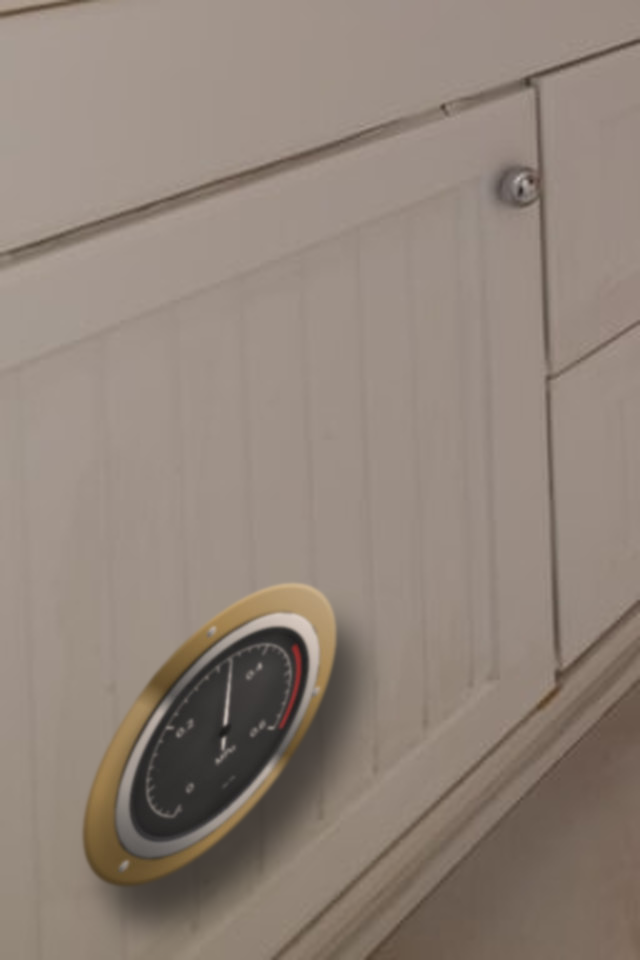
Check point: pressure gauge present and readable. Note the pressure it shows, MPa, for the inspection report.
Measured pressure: 0.32 MPa
